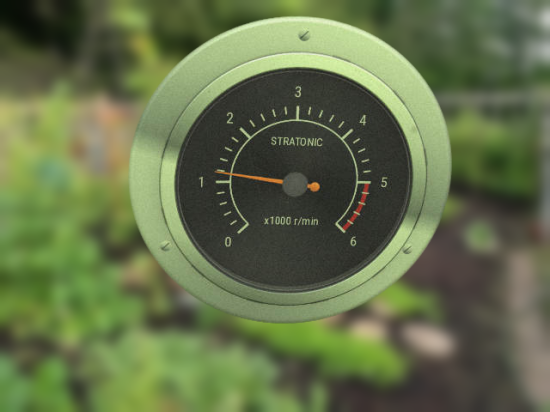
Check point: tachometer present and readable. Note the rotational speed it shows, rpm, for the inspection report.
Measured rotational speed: 1200 rpm
